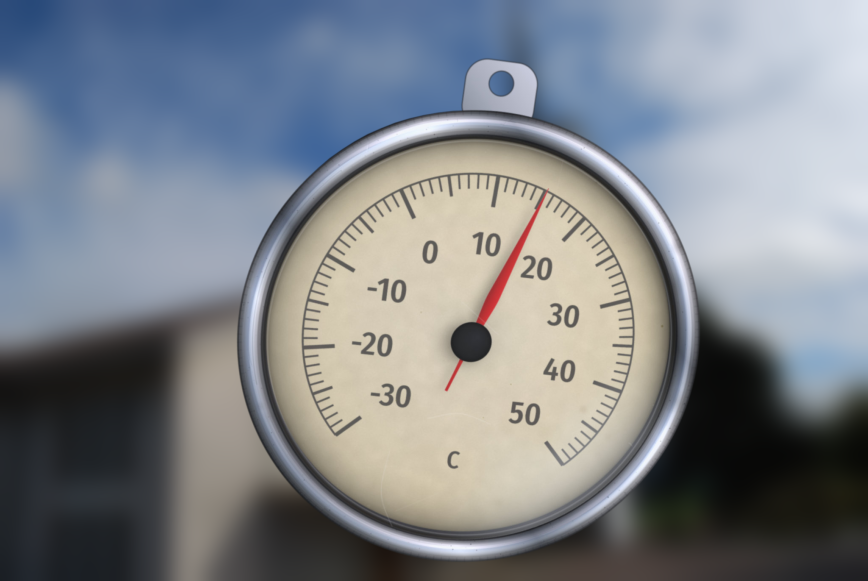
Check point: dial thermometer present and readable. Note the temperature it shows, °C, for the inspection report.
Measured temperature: 15 °C
